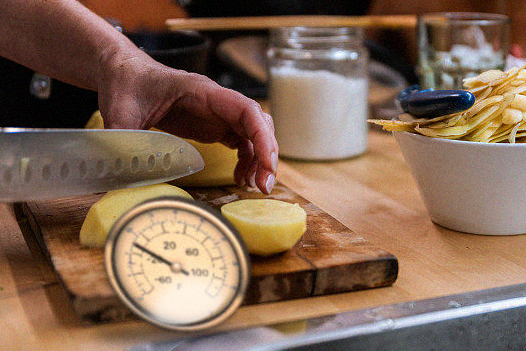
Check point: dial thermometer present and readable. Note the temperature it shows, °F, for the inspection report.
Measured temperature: -10 °F
